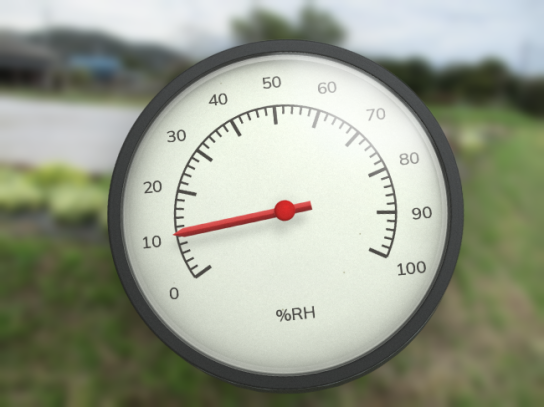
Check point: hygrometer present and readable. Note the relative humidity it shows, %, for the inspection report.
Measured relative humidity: 10 %
